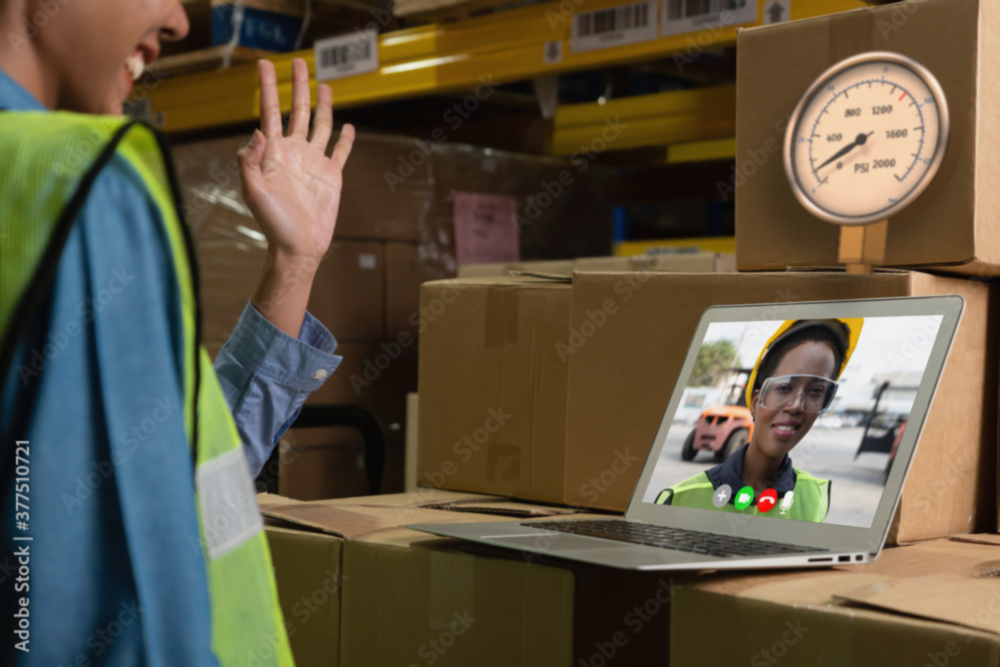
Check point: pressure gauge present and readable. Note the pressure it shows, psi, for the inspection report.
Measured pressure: 100 psi
